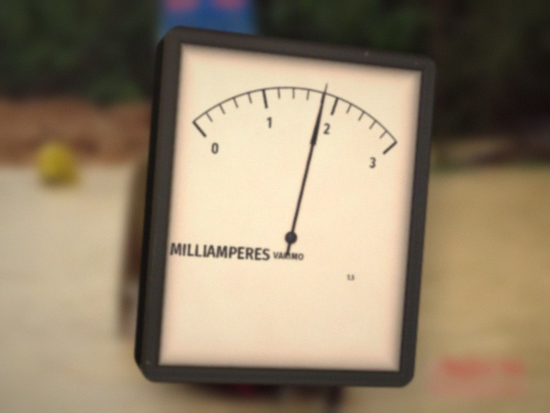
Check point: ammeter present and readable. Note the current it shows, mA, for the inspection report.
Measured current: 1.8 mA
